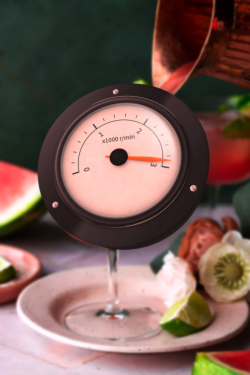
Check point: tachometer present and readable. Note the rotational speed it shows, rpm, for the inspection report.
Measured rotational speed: 2900 rpm
